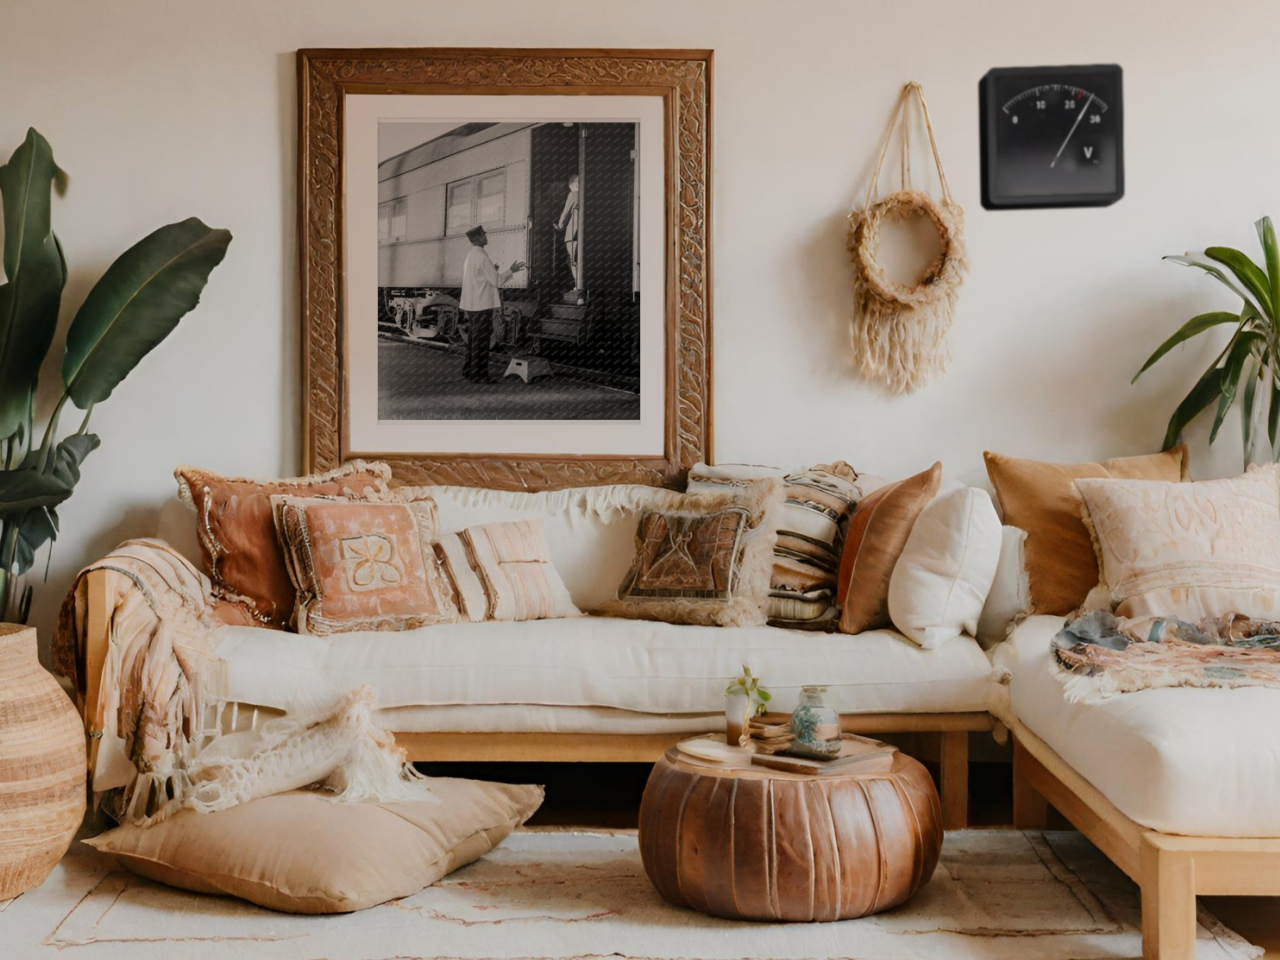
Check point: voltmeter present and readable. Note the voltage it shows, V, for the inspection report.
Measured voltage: 25 V
